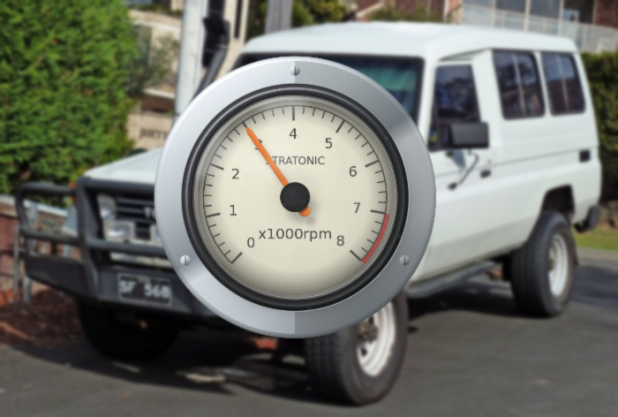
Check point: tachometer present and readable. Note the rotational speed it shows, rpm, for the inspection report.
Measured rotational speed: 3000 rpm
